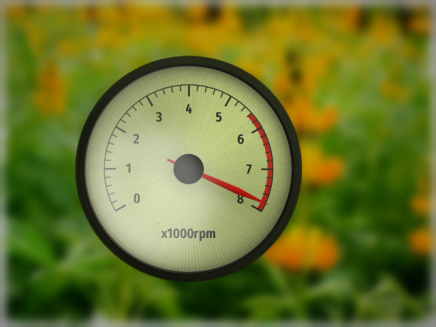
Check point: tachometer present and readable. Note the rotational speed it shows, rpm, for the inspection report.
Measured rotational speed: 7800 rpm
